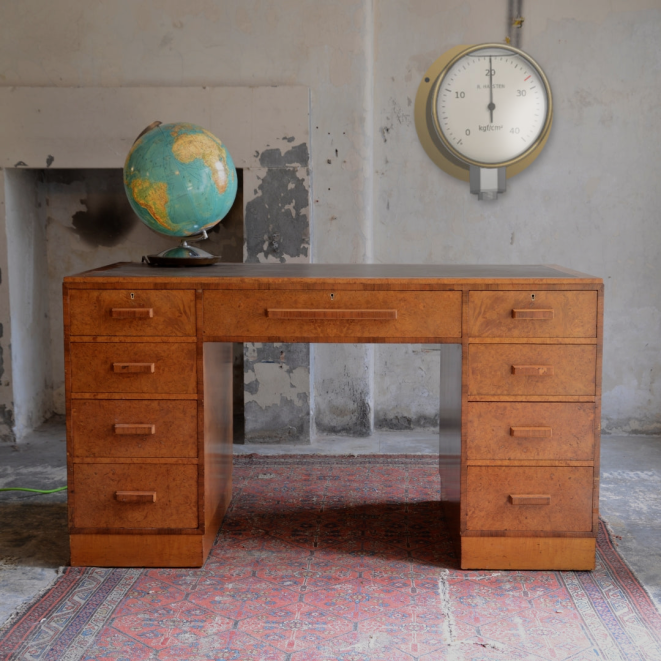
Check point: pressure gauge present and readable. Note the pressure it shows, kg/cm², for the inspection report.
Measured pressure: 20 kg/cm²
